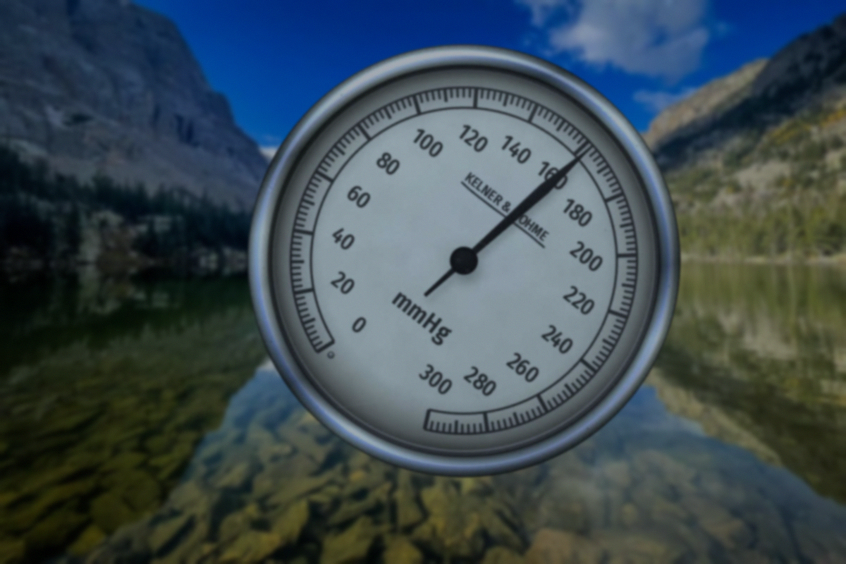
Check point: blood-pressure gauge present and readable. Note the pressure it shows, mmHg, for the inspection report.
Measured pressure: 162 mmHg
